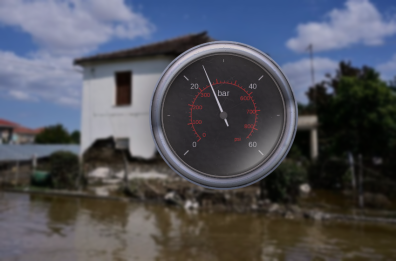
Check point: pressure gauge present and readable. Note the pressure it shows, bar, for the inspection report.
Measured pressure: 25 bar
